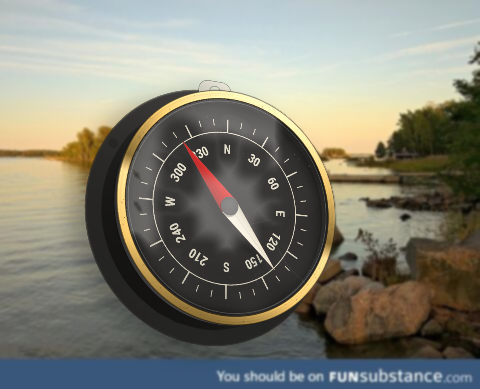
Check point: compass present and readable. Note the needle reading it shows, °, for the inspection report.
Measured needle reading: 320 °
